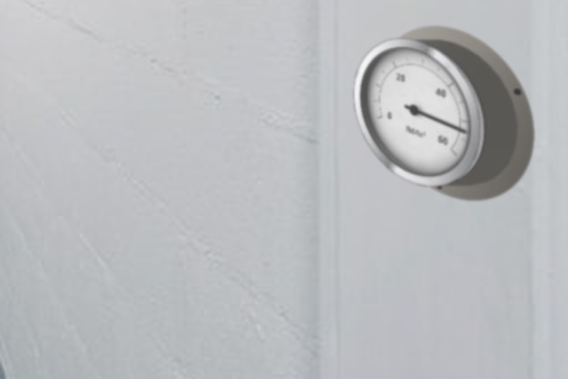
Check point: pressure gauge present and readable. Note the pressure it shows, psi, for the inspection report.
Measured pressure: 52.5 psi
